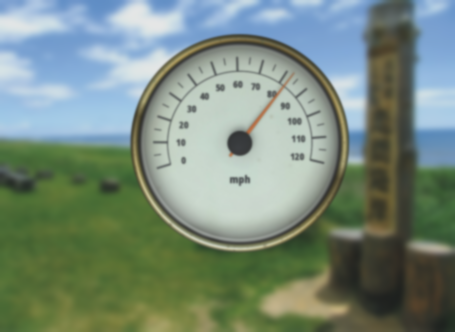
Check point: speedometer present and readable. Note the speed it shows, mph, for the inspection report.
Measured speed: 82.5 mph
